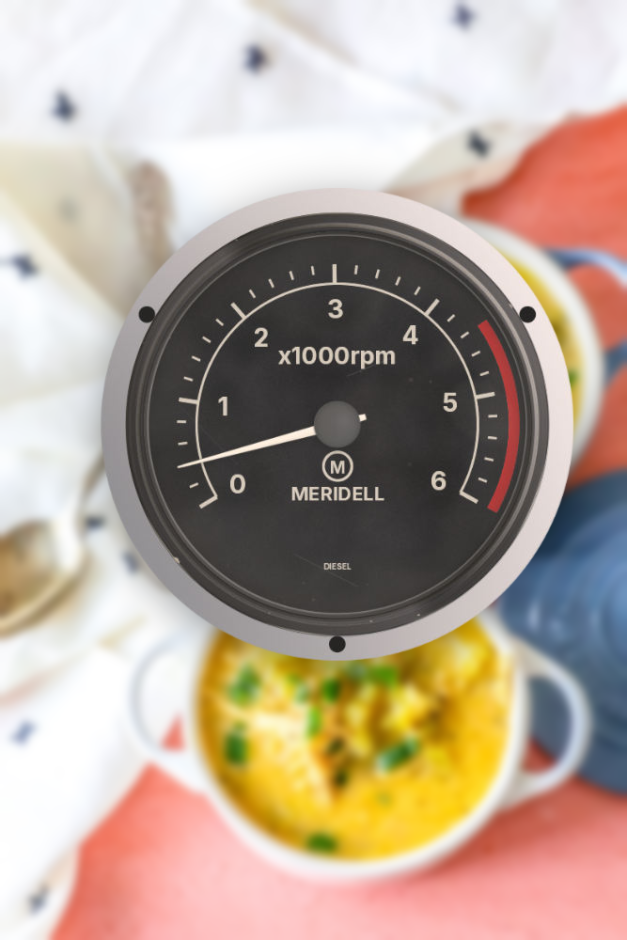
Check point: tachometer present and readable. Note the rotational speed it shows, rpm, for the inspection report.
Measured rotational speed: 400 rpm
